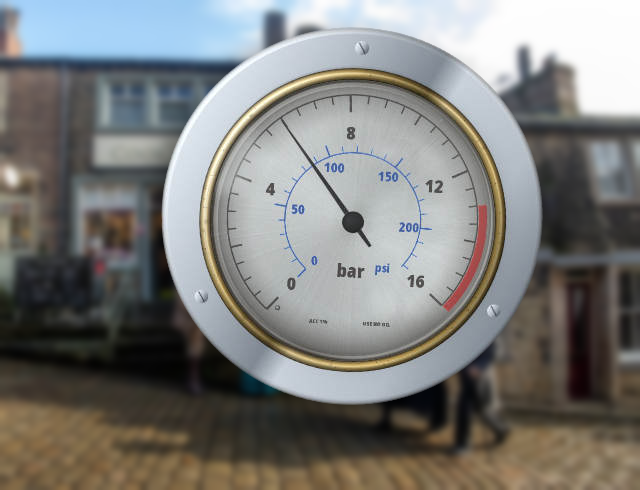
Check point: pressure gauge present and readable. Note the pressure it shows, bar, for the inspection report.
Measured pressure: 6 bar
